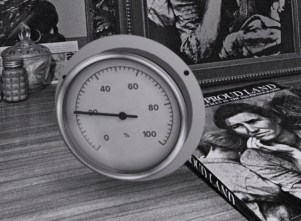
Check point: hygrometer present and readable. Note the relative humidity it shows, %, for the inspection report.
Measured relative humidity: 20 %
